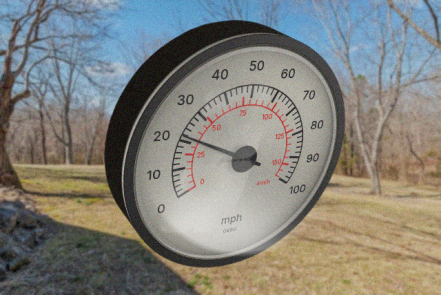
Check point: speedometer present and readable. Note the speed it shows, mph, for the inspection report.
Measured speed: 22 mph
